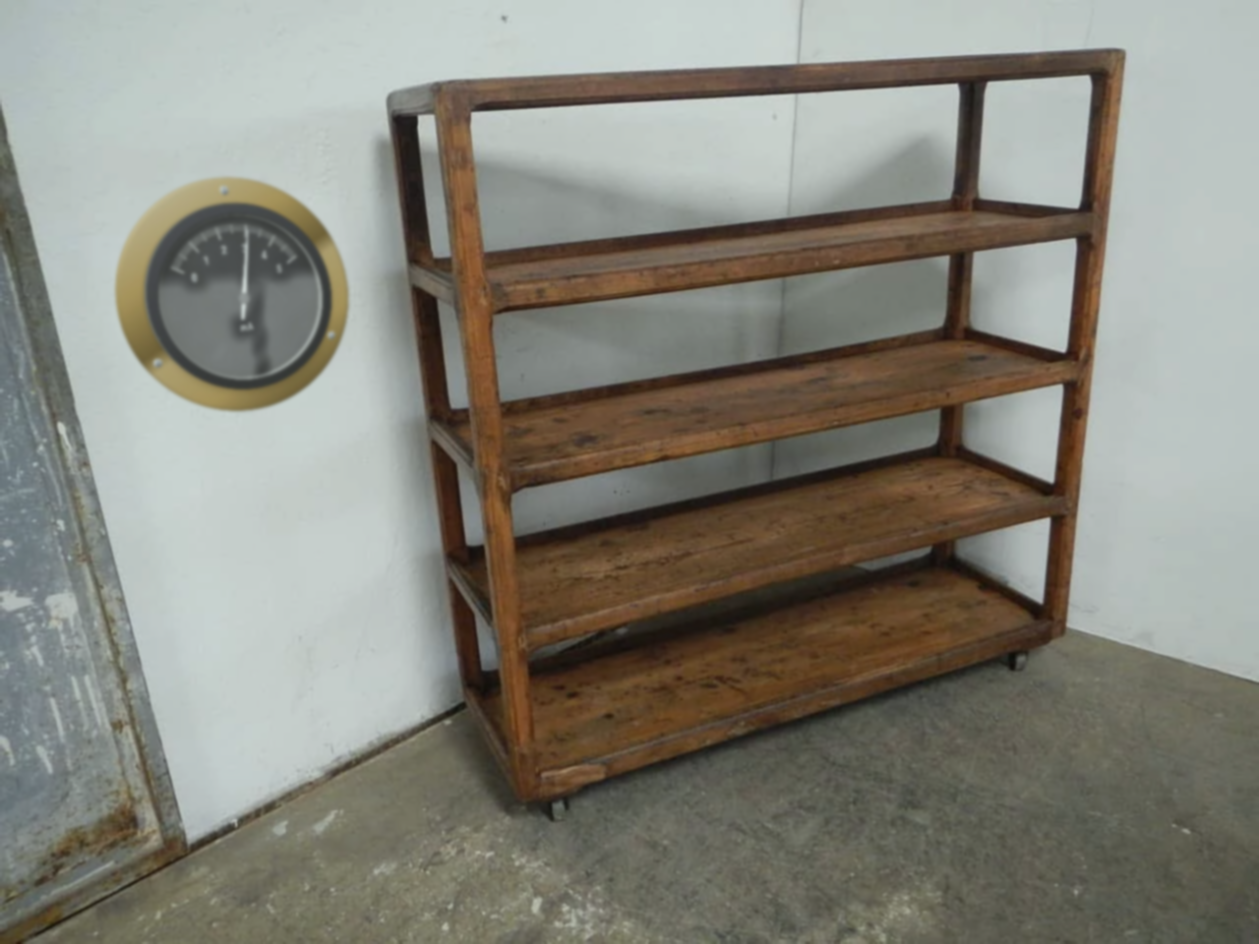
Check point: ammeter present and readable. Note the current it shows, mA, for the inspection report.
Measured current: 3 mA
